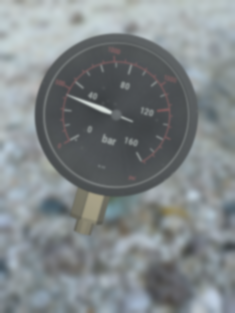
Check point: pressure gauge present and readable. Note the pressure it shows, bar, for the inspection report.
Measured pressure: 30 bar
